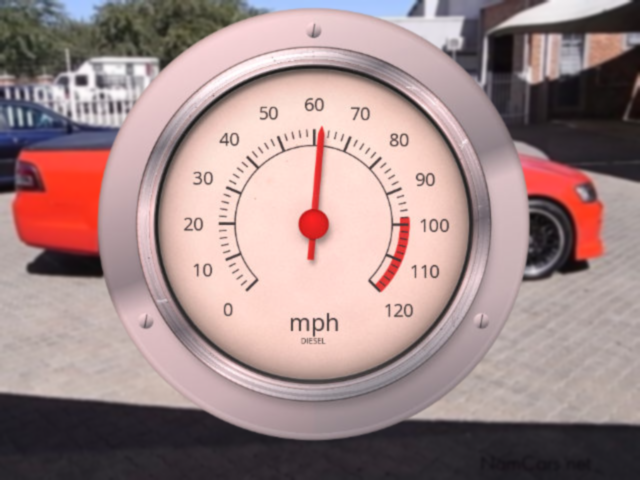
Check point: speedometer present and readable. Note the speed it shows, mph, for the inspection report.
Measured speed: 62 mph
